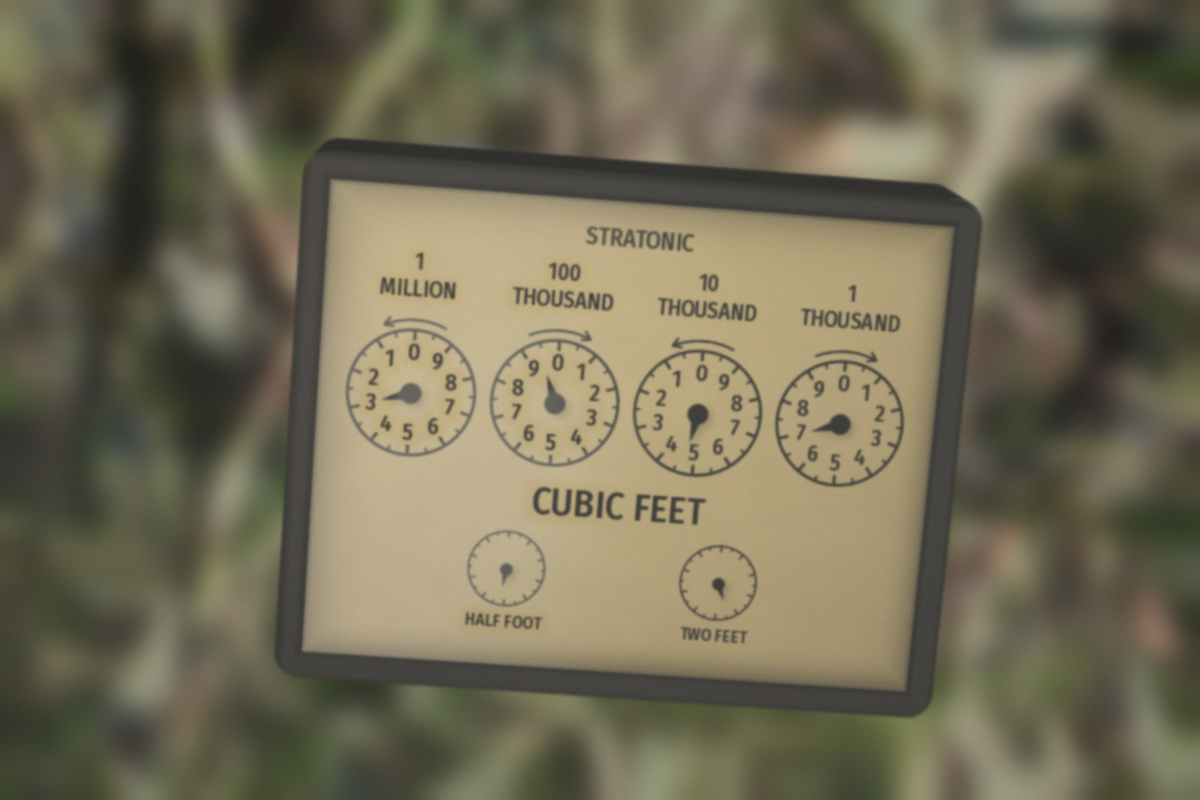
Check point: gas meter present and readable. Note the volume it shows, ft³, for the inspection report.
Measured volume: 294700 ft³
